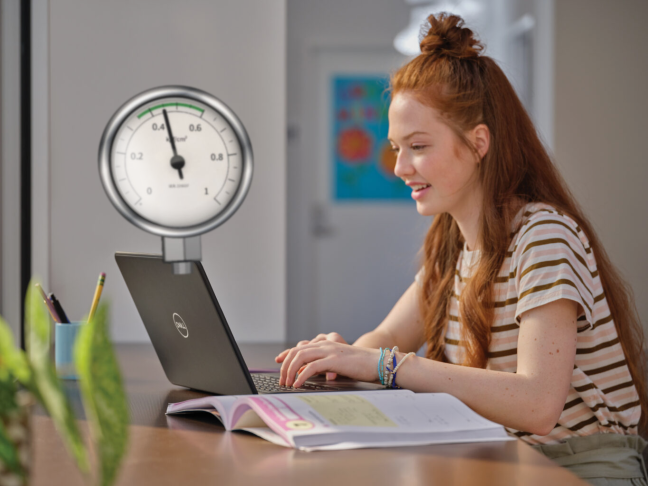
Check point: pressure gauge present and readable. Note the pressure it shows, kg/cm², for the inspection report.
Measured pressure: 0.45 kg/cm²
